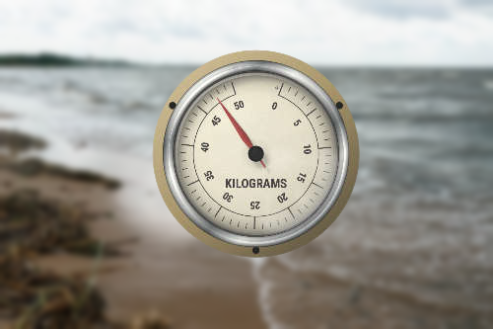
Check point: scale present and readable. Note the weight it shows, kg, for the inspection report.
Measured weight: 47.5 kg
